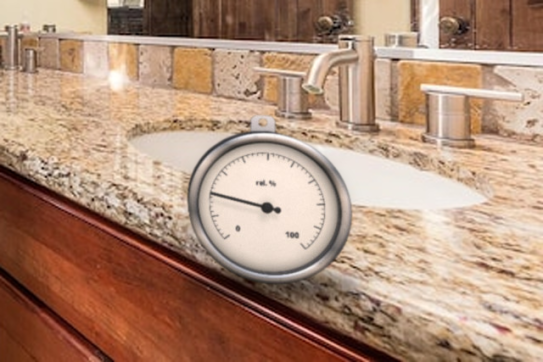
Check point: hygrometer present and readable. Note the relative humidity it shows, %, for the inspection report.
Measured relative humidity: 20 %
